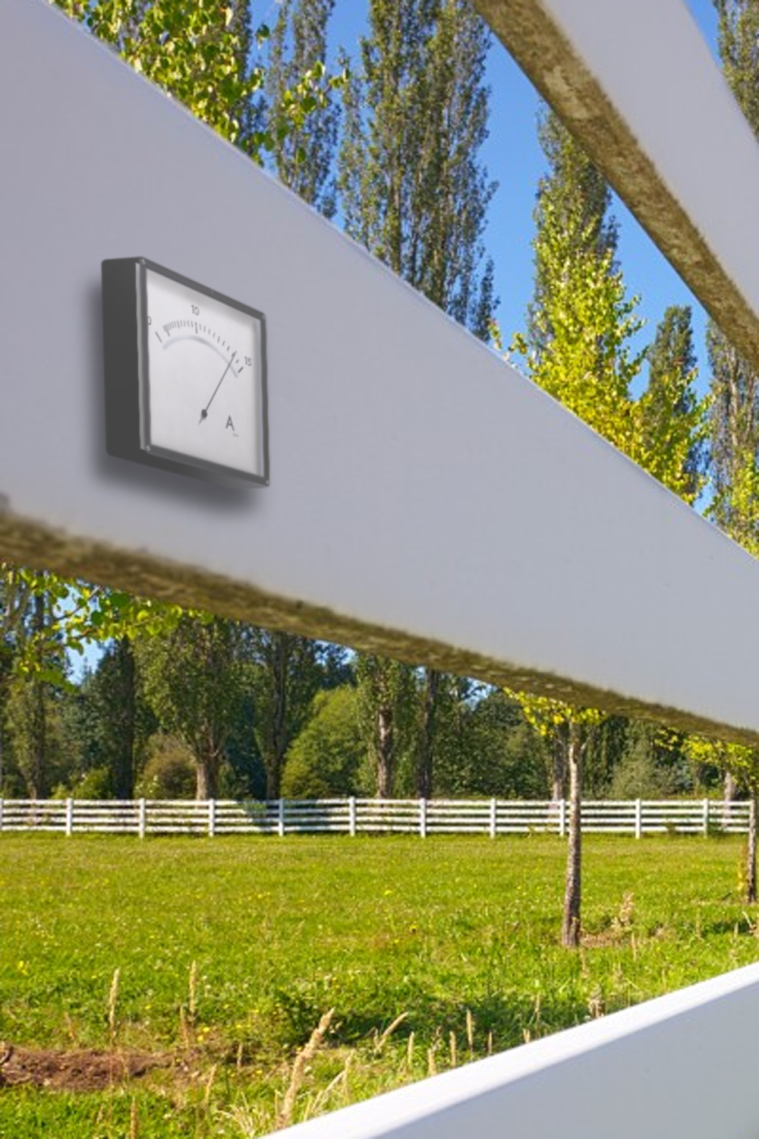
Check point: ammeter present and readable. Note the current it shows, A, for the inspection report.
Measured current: 14 A
